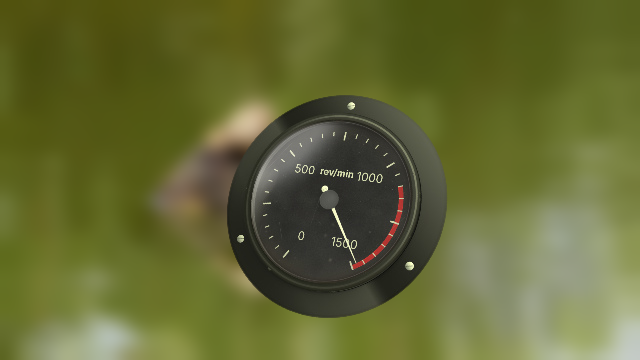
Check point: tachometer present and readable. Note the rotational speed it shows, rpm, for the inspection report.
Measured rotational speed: 1475 rpm
